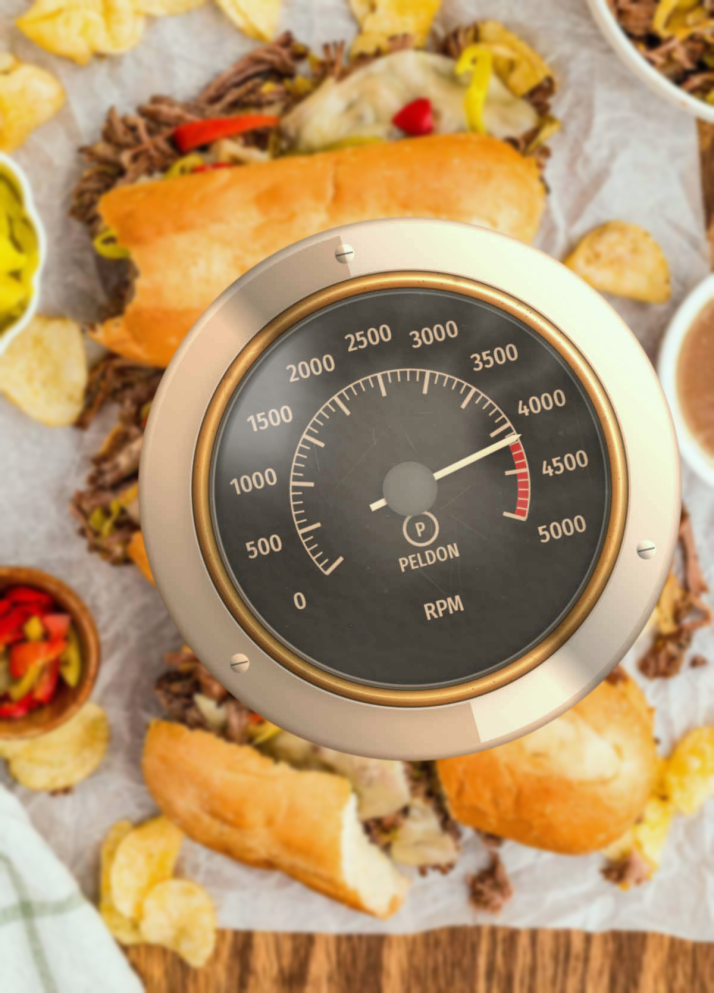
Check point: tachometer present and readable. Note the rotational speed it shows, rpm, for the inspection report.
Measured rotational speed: 4150 rpm
